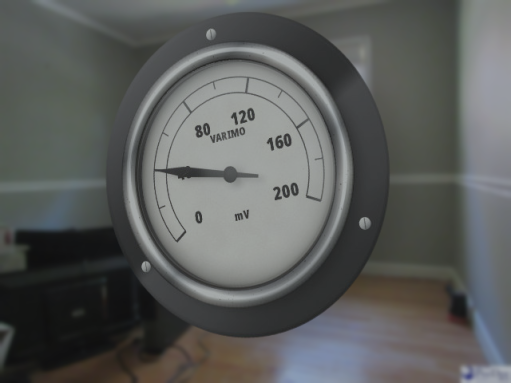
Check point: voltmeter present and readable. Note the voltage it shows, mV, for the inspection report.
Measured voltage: 40 mV
